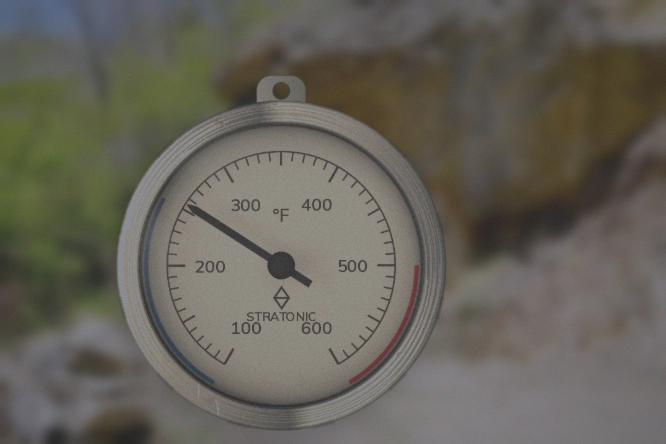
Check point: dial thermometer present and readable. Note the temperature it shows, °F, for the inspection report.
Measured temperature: 255 °F
